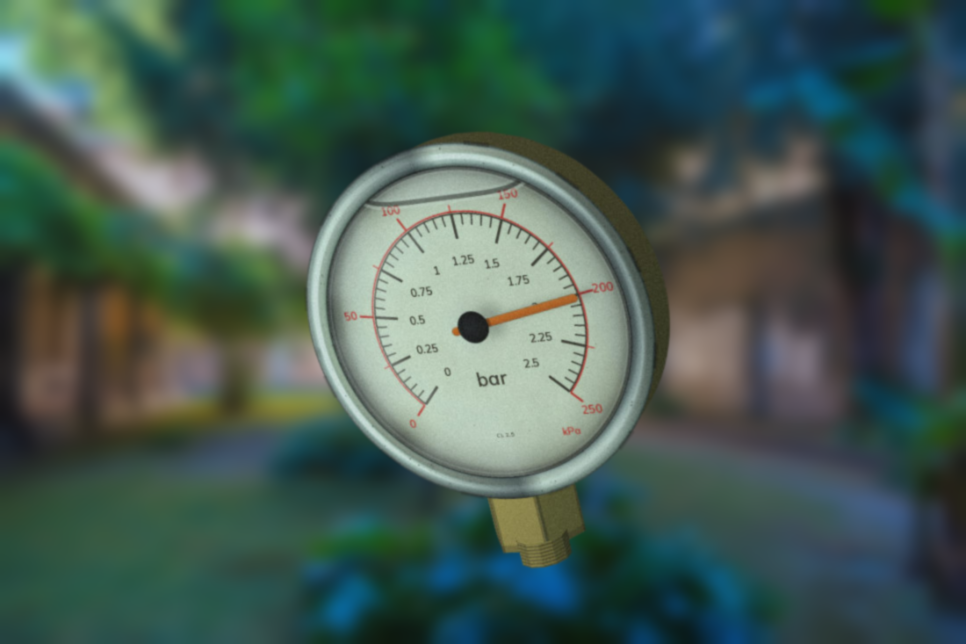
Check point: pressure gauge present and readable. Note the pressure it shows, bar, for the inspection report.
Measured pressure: 2 bar
